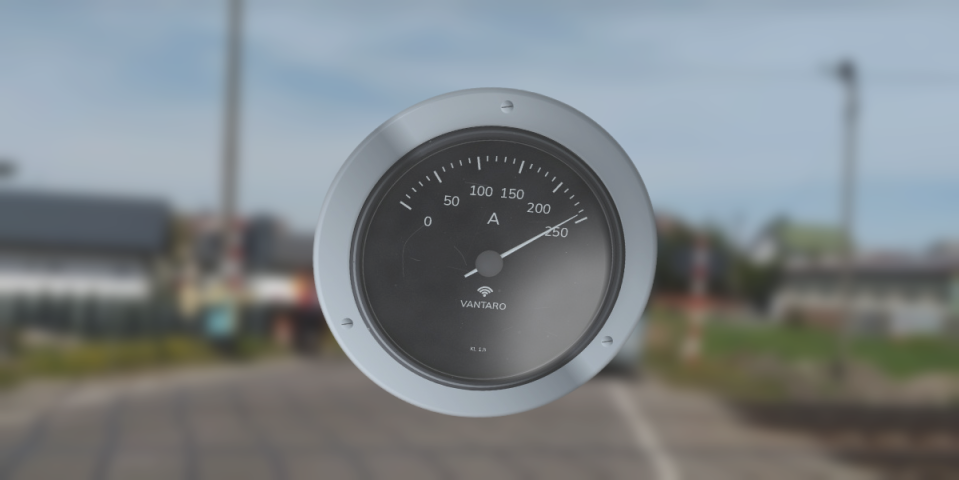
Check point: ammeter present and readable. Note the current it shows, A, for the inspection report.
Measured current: 240 A
